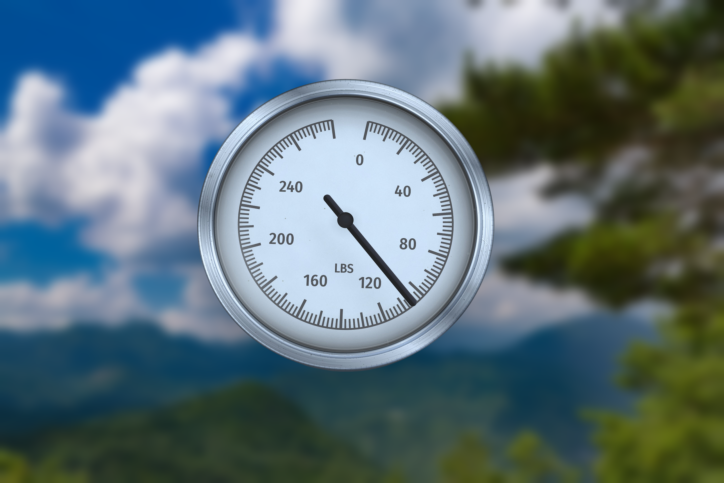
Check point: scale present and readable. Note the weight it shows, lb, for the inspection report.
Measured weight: 106 lb
